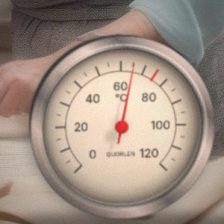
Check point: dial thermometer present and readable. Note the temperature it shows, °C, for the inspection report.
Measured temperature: 65 °C
